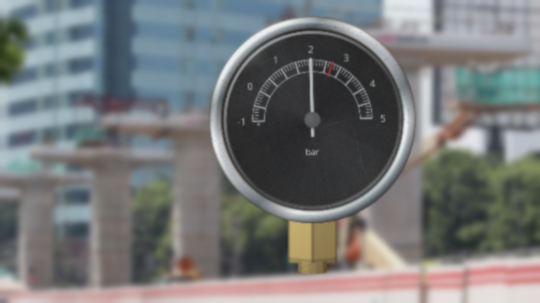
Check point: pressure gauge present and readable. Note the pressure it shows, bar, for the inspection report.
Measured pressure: 2 bar
